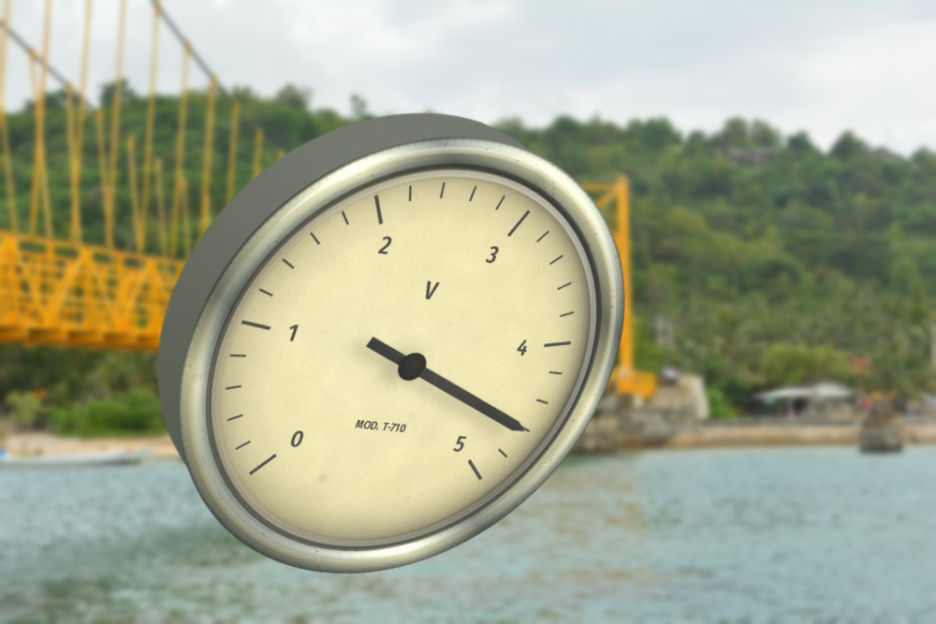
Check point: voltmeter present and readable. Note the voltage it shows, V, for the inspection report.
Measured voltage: 4.6 V
